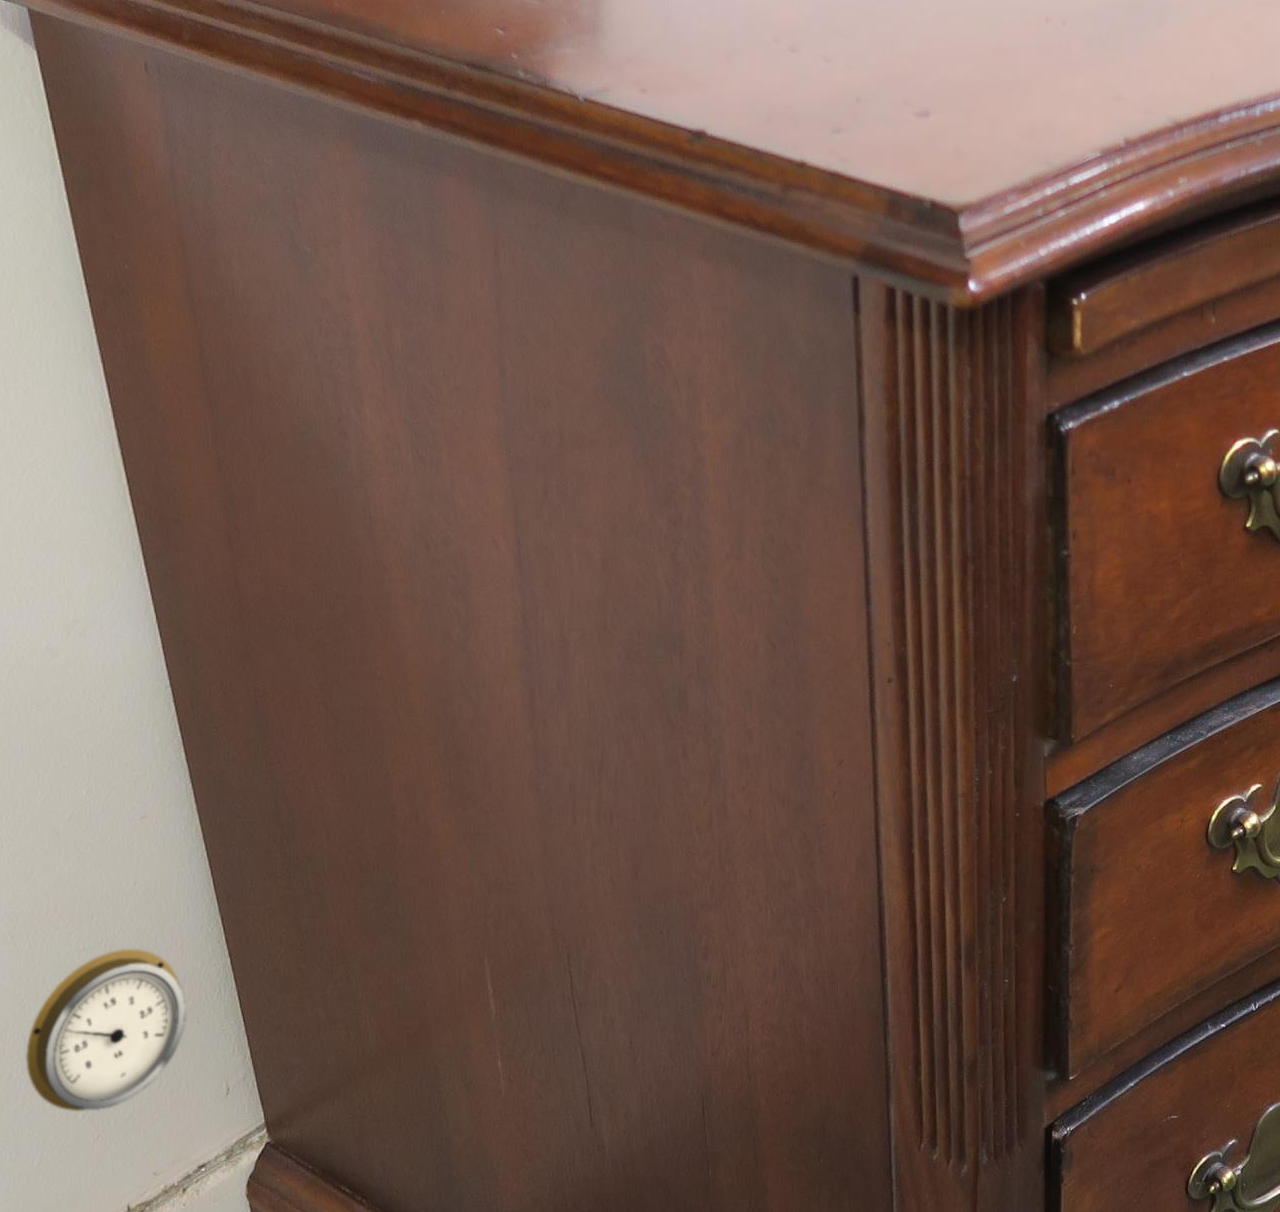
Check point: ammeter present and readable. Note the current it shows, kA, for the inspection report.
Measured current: 0.8 kA
